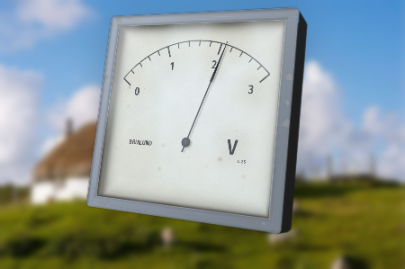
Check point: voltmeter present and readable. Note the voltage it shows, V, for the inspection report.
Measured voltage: 2.1 V
